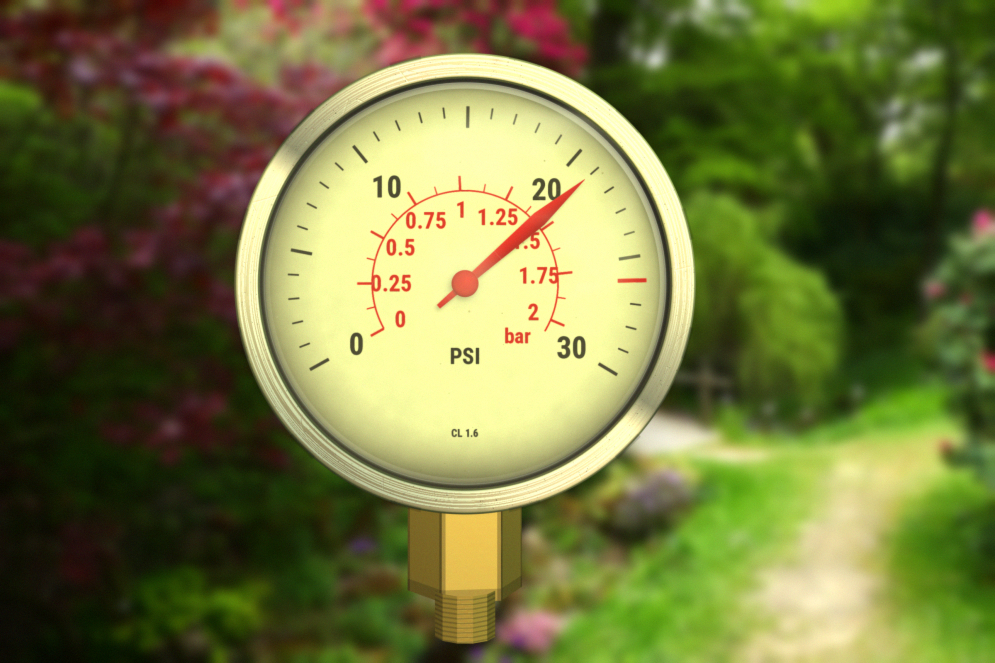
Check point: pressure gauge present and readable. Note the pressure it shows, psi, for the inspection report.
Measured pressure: 21 psi
